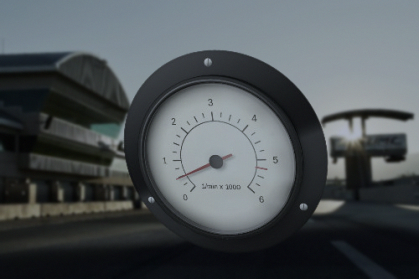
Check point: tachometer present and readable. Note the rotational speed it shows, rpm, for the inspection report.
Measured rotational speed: 500 rpm
